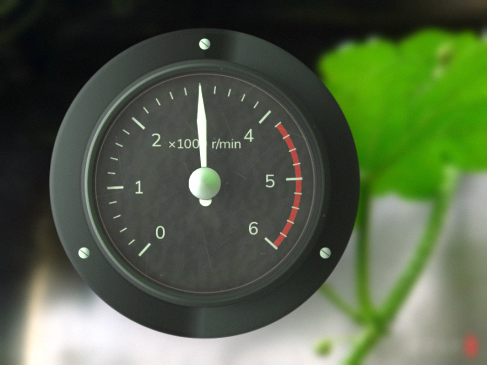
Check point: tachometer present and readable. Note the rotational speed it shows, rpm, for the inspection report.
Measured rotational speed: 3000 rpm
